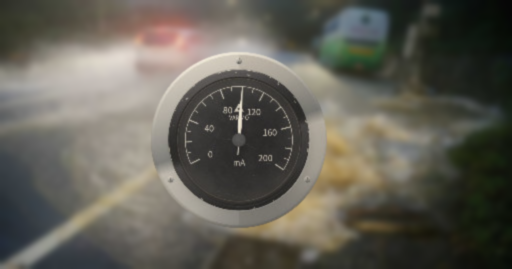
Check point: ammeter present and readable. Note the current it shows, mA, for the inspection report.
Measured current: 100 mA
